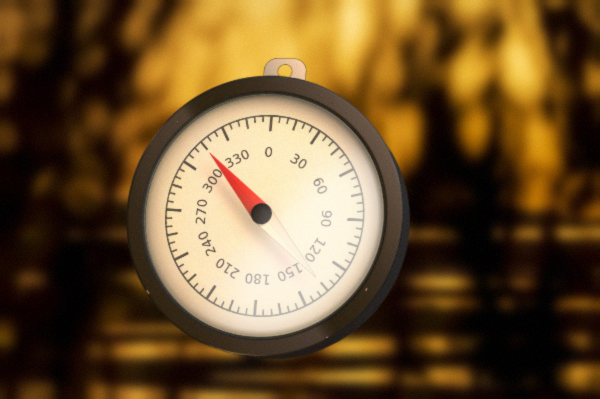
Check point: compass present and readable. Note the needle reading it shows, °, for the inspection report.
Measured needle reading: 315 °
